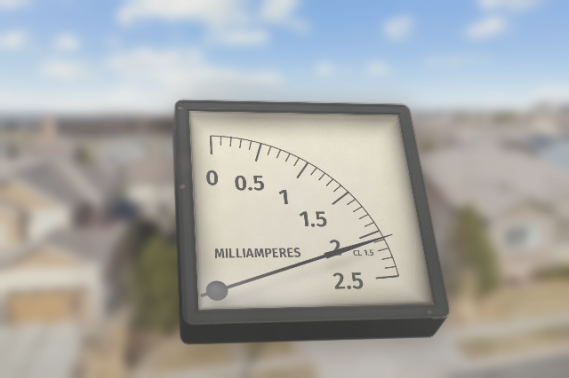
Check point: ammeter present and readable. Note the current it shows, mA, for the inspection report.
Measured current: 2.1 mA
